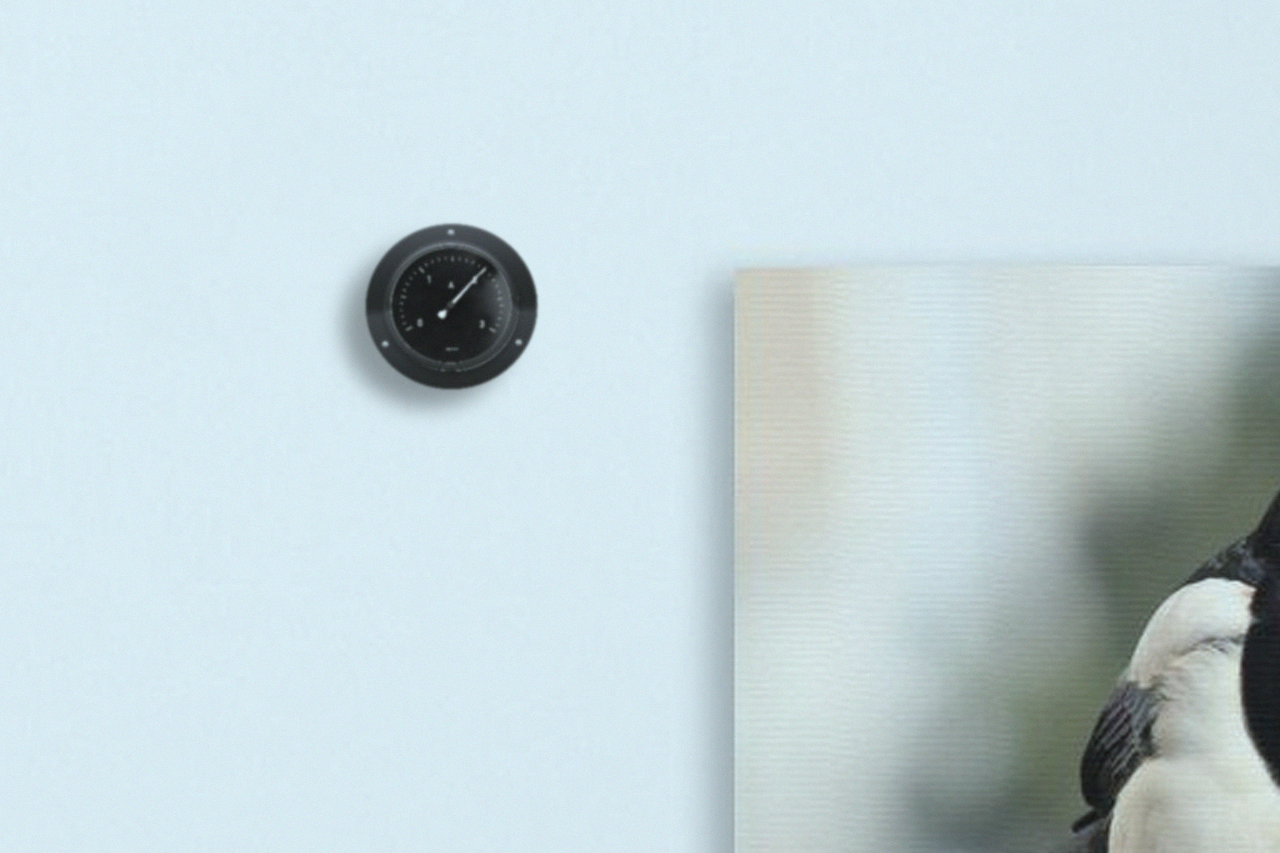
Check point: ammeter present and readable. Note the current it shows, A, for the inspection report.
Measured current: 2 A
